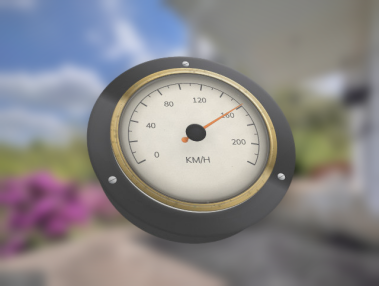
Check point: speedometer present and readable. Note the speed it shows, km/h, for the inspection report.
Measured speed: 160 km/h
